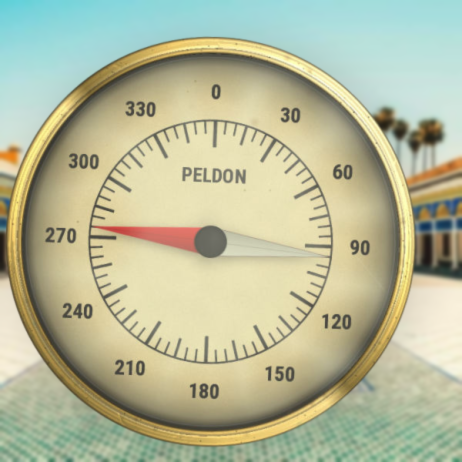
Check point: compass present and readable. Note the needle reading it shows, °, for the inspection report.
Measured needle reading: 275 °
